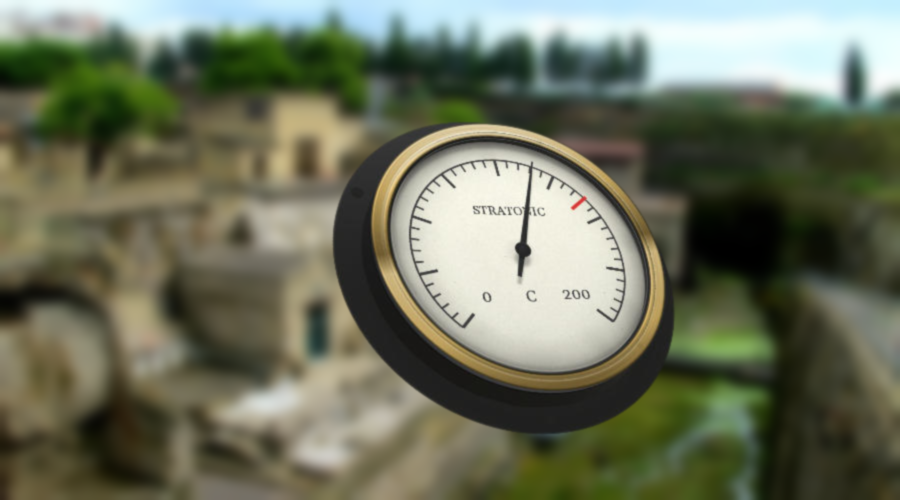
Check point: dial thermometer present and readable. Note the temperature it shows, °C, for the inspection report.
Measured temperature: 115 °C
